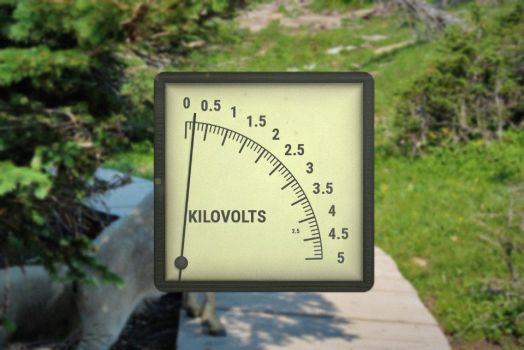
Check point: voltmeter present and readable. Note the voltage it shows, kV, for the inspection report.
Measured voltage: 0.2 kV
